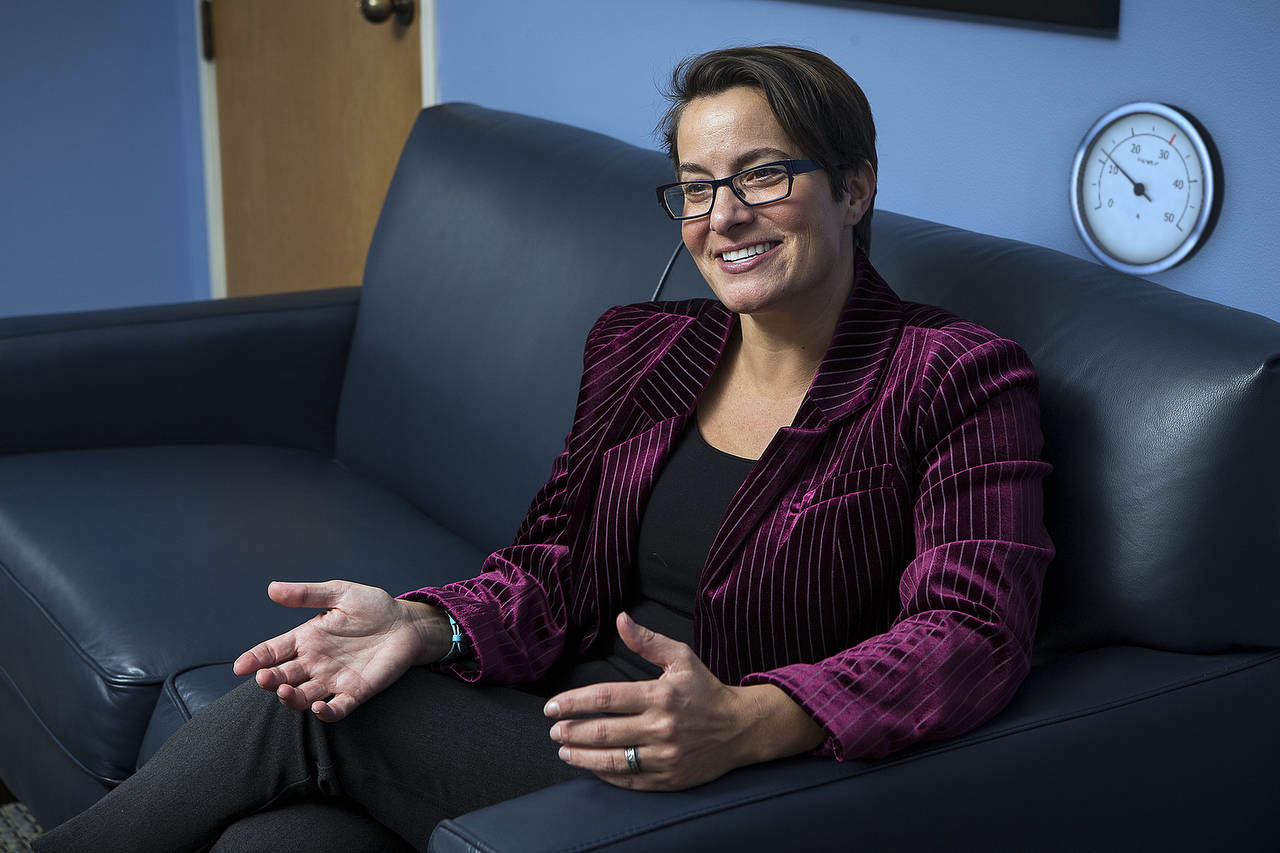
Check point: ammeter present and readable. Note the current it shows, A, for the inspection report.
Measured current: 12.5 A
